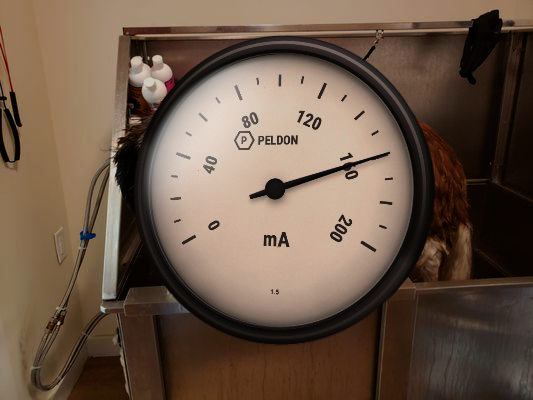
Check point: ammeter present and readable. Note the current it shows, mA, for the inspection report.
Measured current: 160 mA
